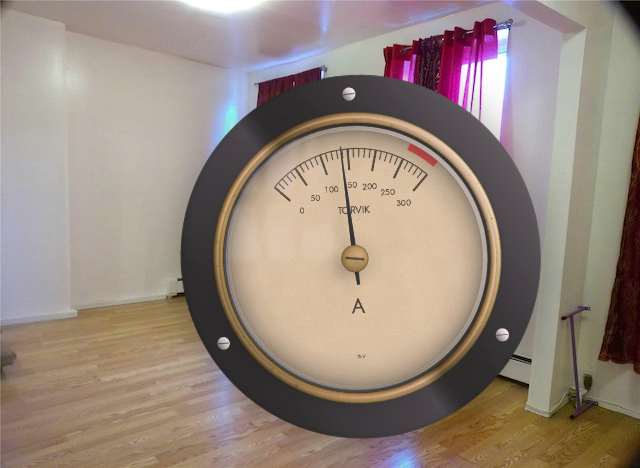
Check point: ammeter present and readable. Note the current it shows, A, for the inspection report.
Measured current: 140 A
